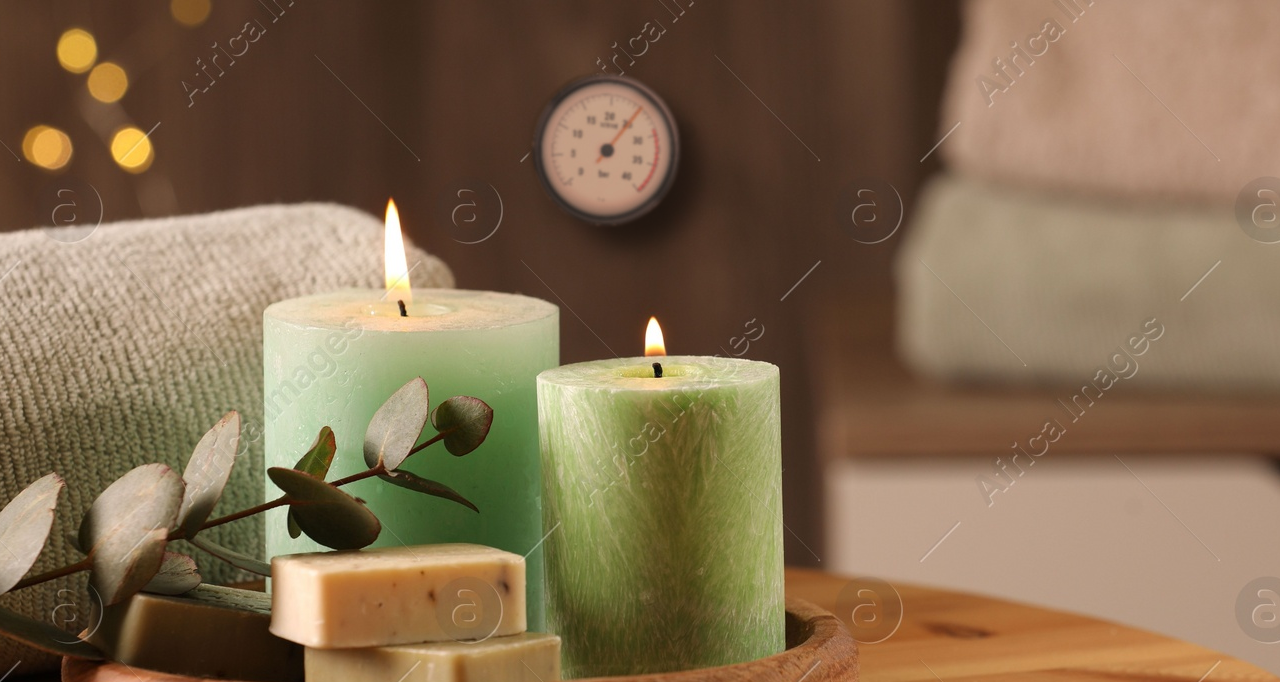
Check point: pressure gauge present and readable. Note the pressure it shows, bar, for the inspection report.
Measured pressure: 25 bar
